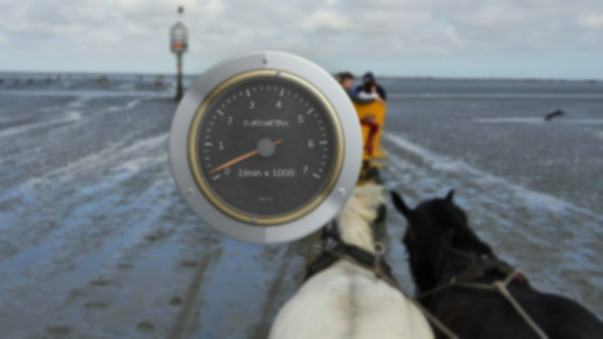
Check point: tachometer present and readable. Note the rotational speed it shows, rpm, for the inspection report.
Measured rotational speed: 200 rpm
